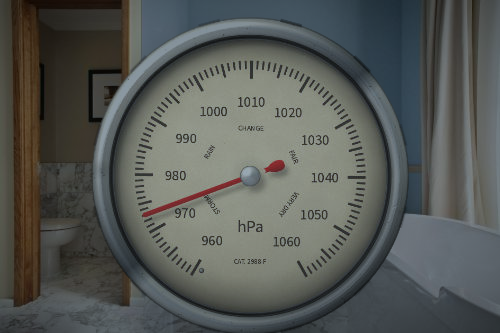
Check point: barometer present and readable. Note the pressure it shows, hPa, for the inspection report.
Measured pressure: 973 hPa
